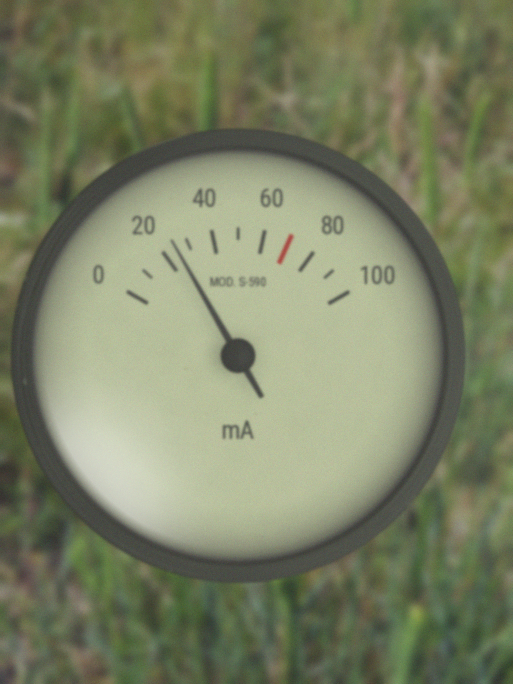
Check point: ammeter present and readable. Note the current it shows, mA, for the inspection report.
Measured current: 25 mA
